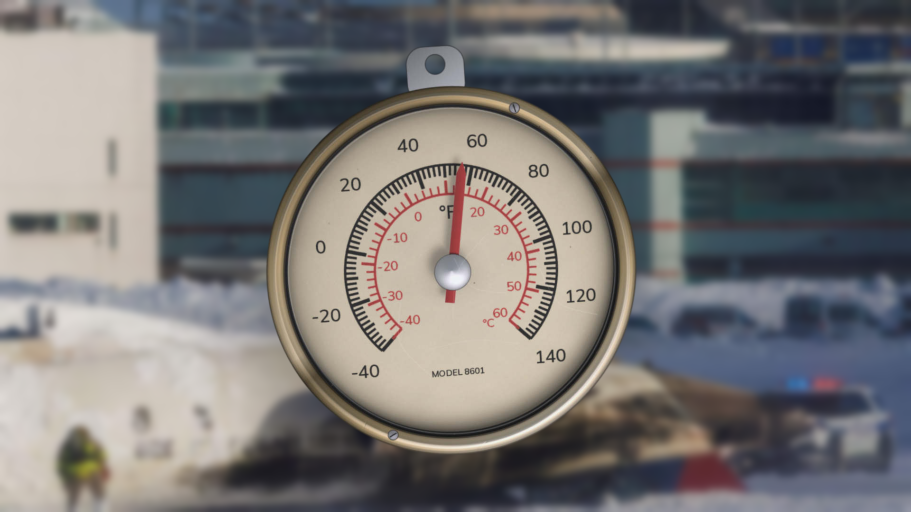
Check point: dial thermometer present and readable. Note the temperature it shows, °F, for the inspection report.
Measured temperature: 56 °F
